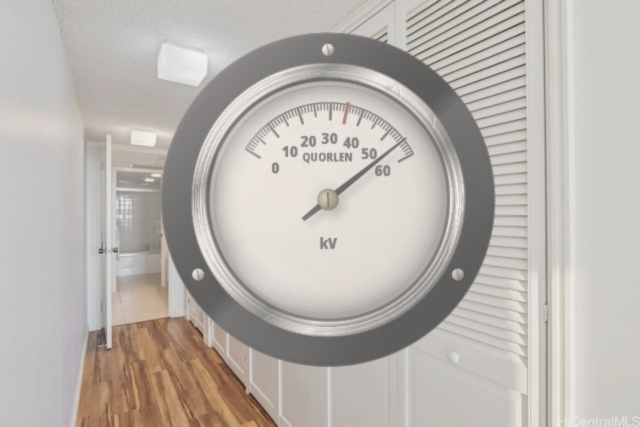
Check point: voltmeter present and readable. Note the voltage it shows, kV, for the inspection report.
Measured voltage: 55 kV
